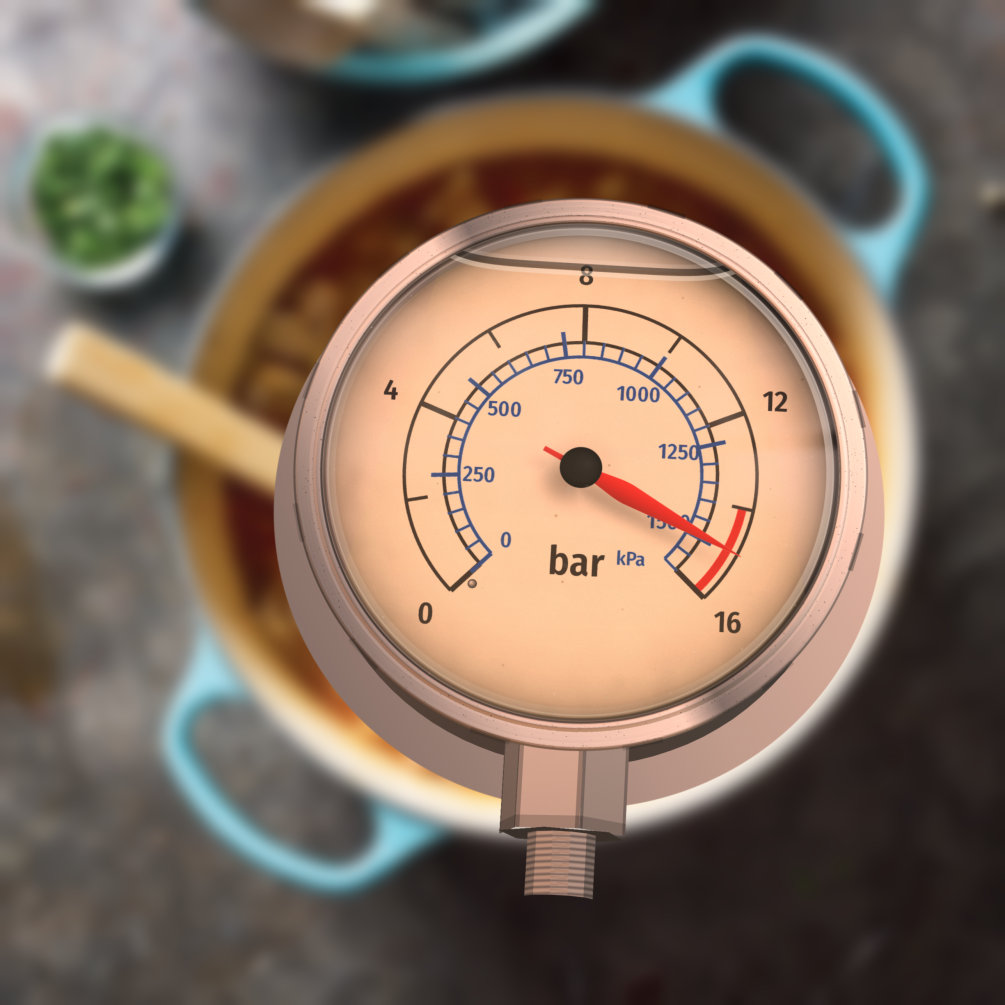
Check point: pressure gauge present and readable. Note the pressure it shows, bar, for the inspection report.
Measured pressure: 15 bar
